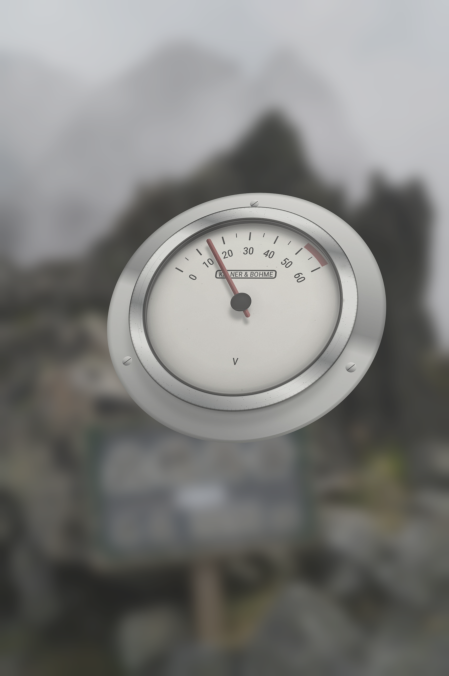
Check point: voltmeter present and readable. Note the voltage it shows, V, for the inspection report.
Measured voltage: 15 V
